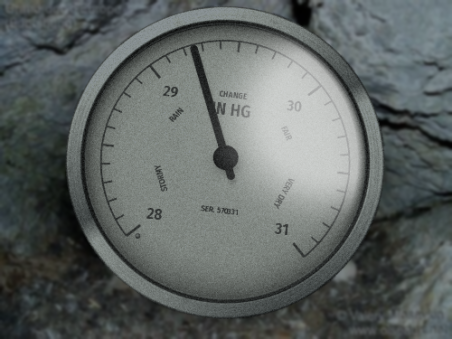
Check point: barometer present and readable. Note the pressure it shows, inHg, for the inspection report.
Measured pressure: 29.25 inHg
